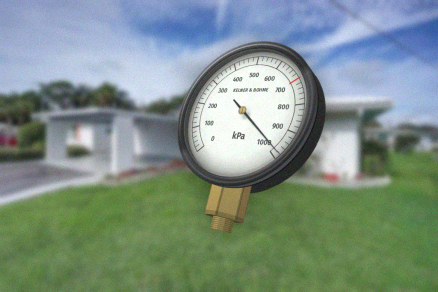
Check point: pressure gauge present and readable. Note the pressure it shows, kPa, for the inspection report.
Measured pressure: 980 kPa
